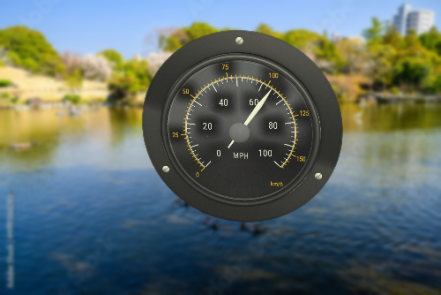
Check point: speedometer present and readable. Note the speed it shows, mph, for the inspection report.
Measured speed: 64 mph
